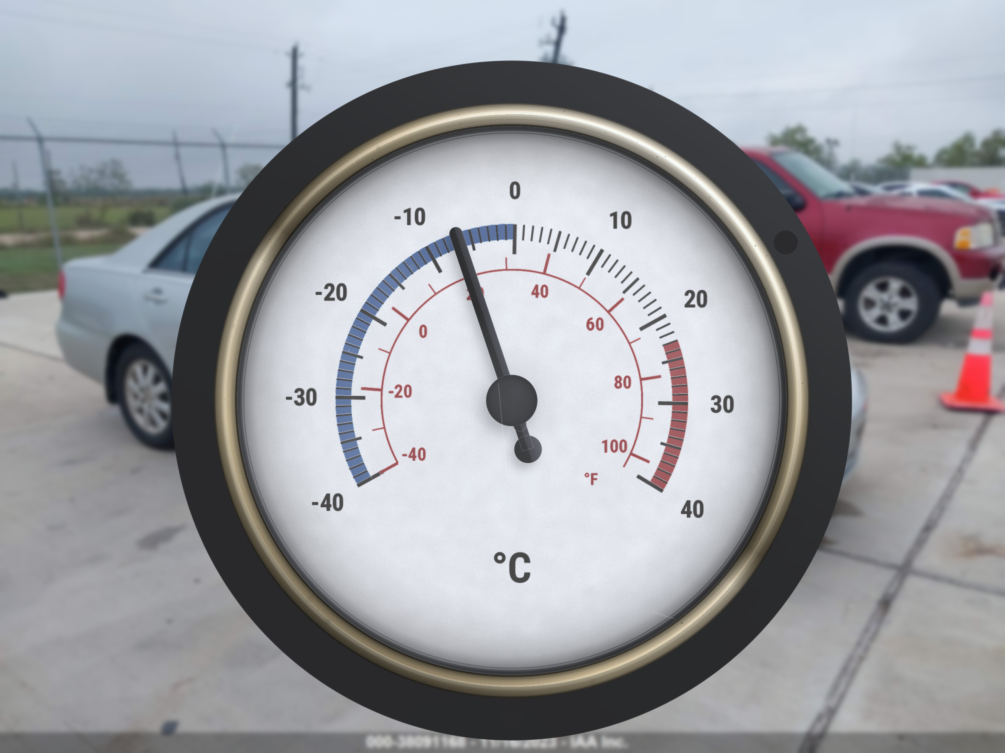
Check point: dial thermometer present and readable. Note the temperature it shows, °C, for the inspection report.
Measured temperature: -6.5 °C
